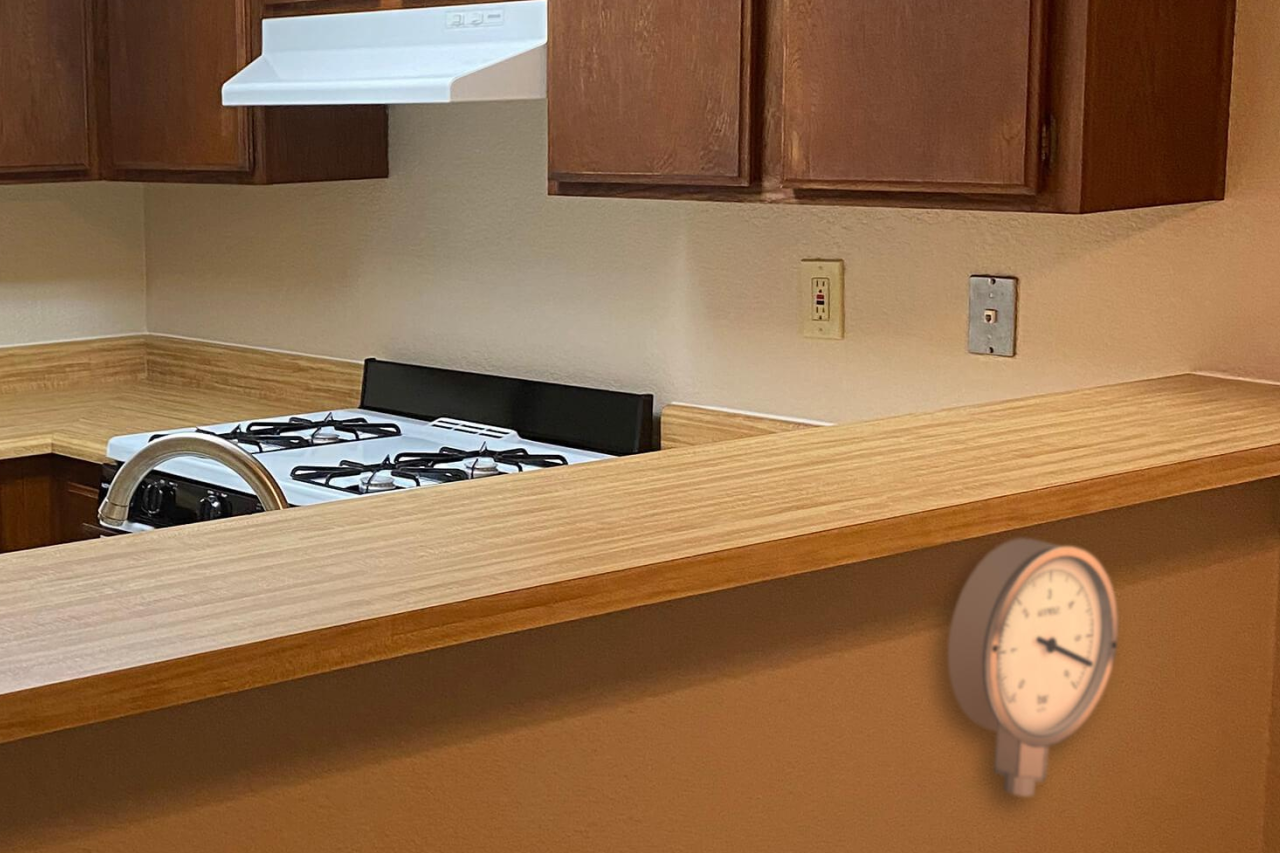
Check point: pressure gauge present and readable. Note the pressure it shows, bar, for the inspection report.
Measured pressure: 5.5 bar
